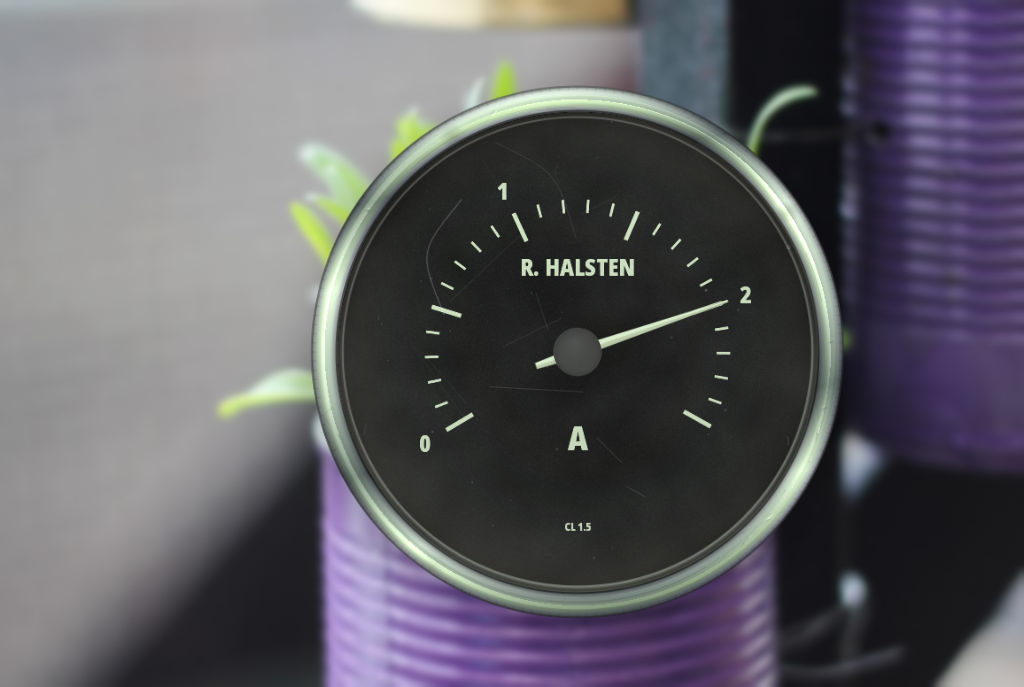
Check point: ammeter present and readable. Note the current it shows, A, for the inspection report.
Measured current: 2 A
